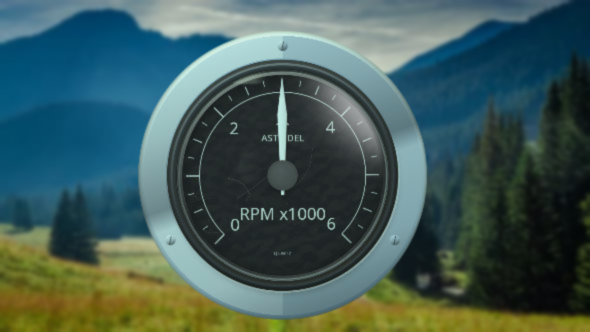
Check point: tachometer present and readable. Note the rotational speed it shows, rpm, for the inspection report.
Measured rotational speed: 3000 rpm
